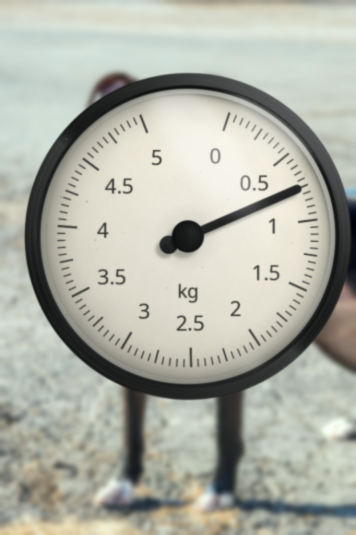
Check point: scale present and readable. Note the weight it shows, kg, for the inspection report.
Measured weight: 0.75 kg
